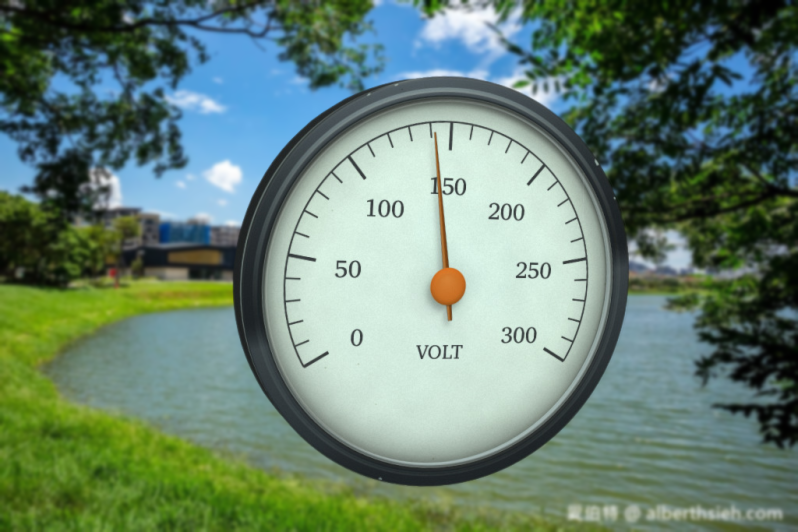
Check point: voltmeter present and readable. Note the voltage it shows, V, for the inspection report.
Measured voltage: 140 V
